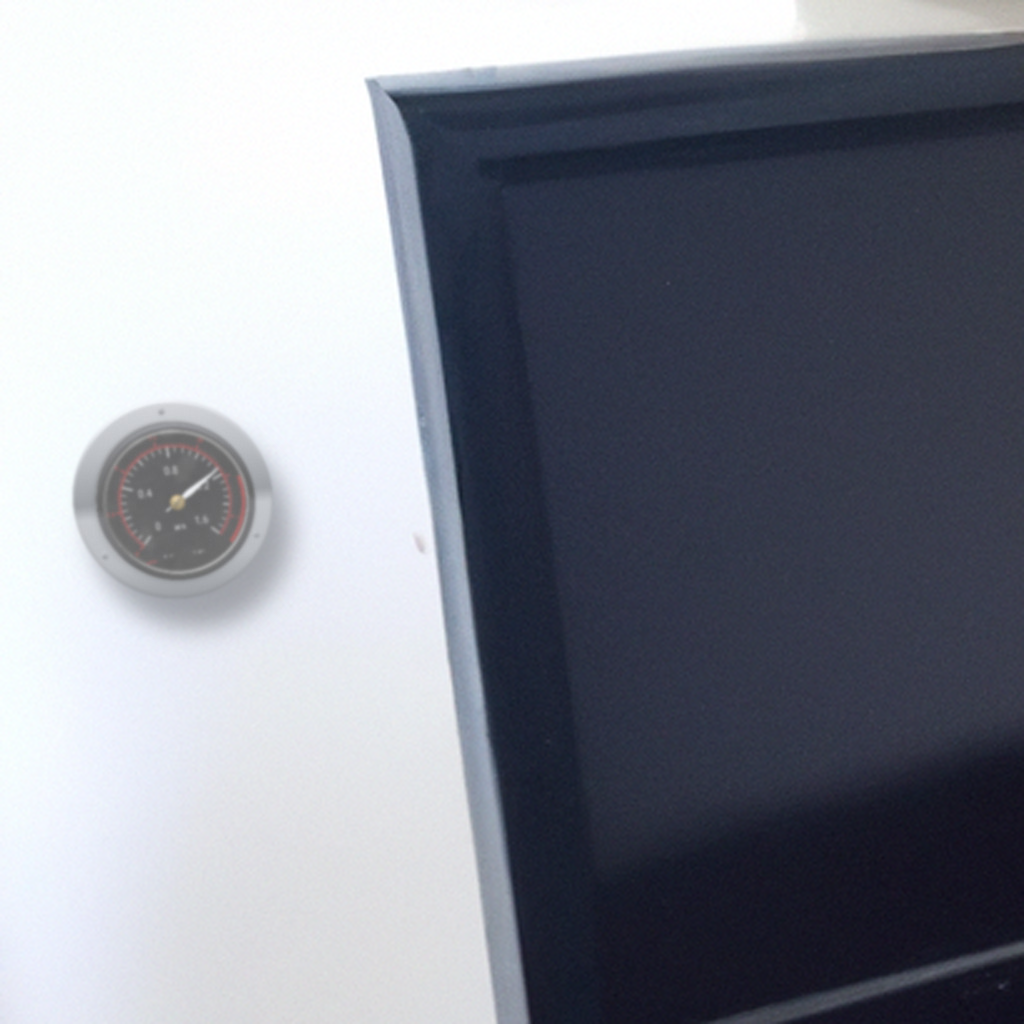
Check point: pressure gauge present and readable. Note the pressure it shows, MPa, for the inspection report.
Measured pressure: 1.15 MPa
